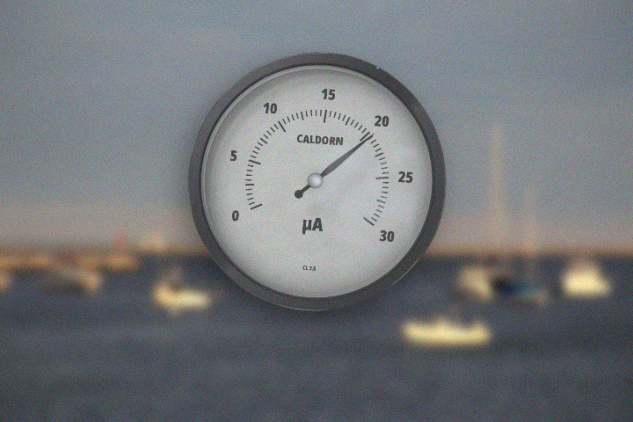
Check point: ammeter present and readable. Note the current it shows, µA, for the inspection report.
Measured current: 20.5 µA
